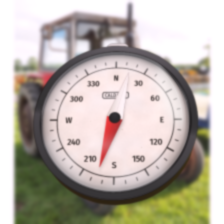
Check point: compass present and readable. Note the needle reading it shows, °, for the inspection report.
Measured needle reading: 195 °
